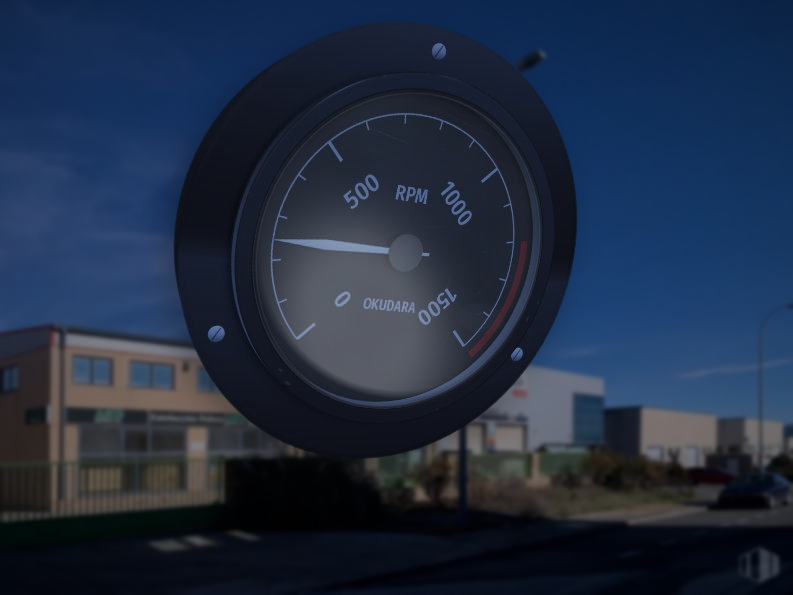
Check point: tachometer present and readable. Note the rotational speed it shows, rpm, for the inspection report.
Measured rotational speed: 250 rpm
